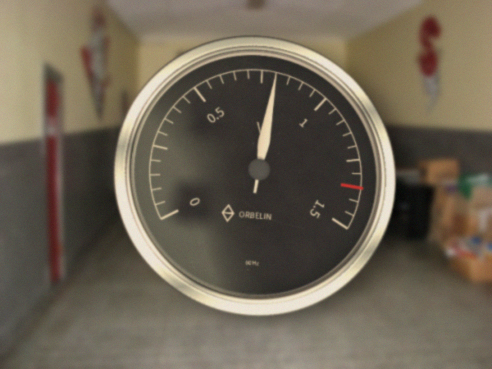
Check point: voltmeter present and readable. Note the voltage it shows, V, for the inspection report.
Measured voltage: 0.8 V
